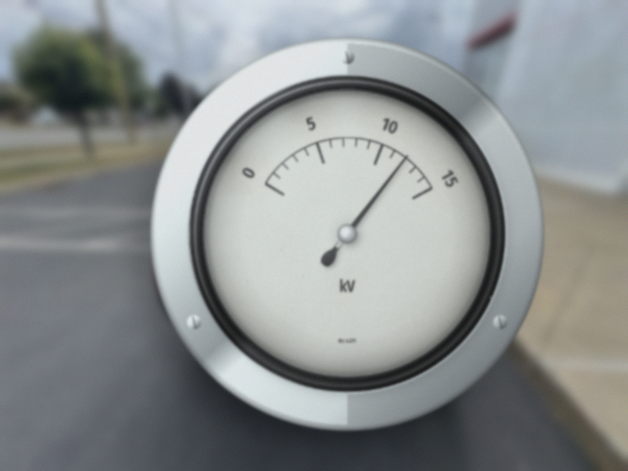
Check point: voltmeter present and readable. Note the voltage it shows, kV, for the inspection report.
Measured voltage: 12 kV
